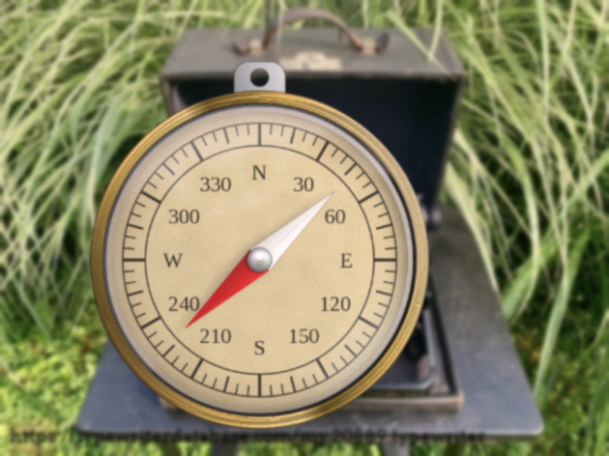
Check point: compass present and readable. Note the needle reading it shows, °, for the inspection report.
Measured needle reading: 227.5 °
